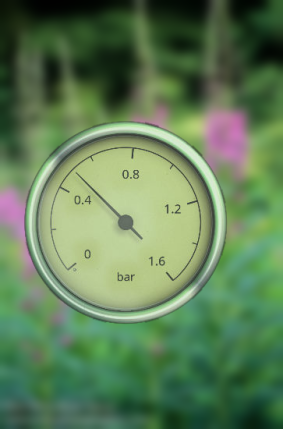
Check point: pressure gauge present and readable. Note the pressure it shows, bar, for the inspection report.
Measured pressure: 0.5 bar
